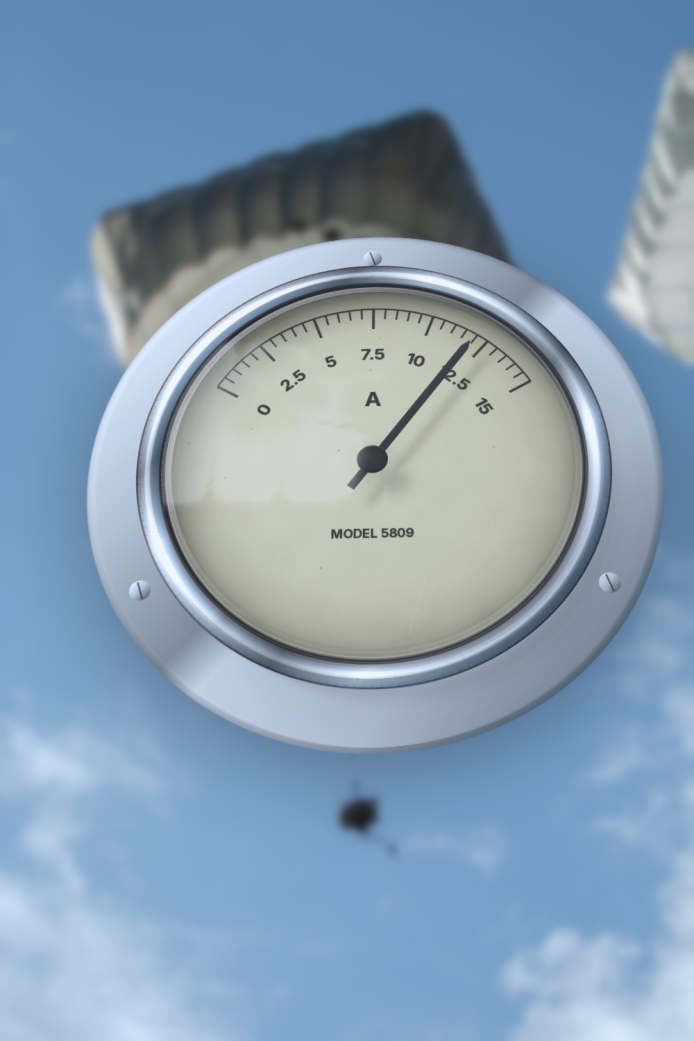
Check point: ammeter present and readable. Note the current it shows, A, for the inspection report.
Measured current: 12 A
